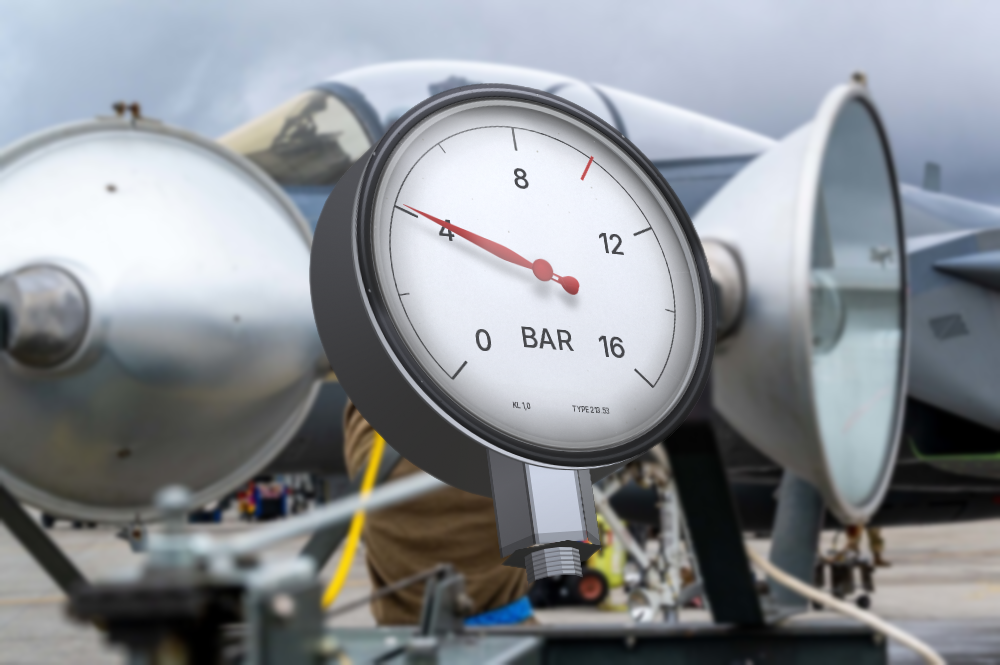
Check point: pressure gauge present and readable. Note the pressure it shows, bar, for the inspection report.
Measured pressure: 4 bar
